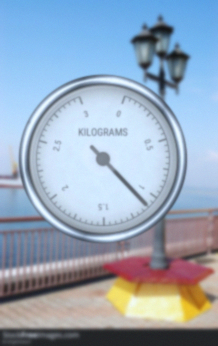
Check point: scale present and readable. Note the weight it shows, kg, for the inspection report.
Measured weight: 1.1 kg
